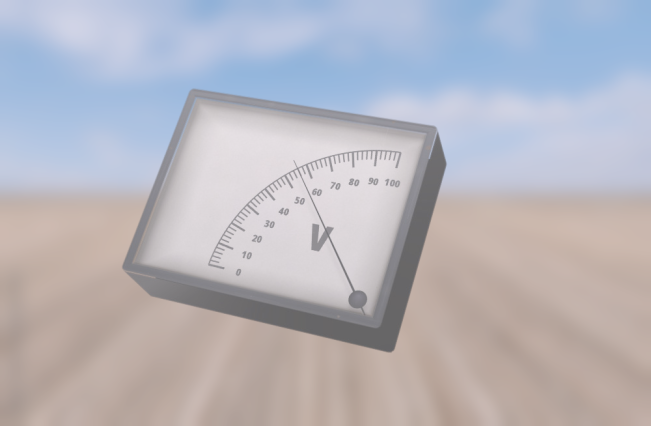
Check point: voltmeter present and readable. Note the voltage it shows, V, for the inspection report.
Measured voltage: 56 V
